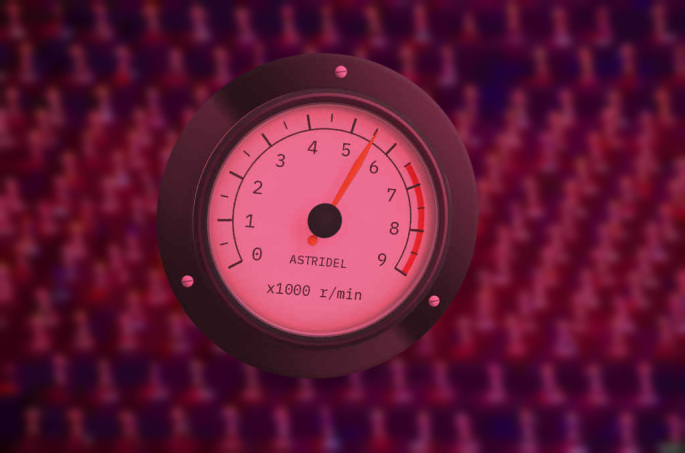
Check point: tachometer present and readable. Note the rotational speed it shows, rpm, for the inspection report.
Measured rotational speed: 5500 rpm
